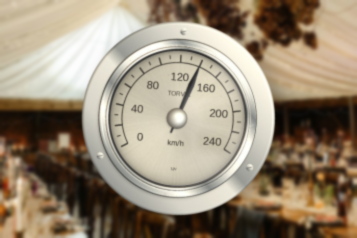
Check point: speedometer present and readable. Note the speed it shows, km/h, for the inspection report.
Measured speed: 140 km/h
